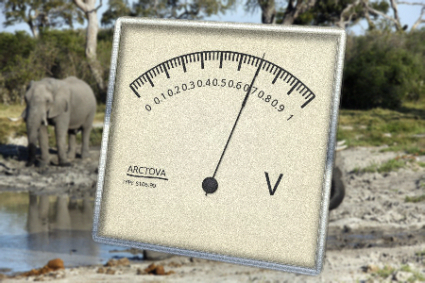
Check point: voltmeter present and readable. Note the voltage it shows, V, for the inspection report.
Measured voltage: 0.7 V
